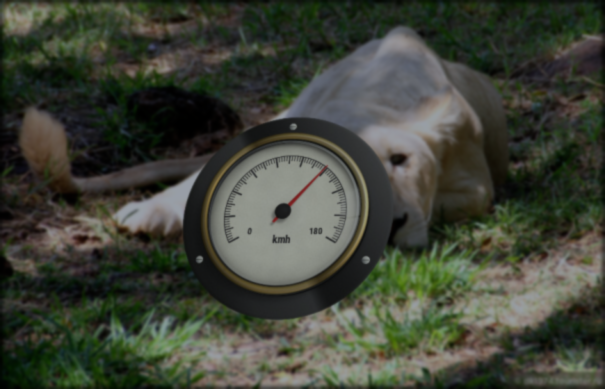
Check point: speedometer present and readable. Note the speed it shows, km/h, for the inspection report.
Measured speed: 120 km/h
